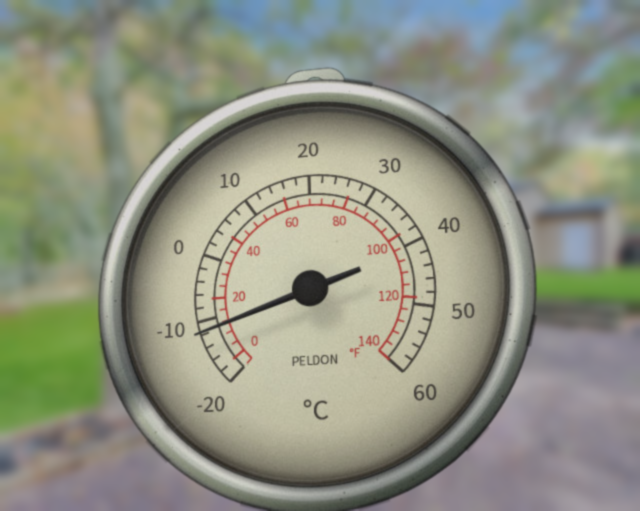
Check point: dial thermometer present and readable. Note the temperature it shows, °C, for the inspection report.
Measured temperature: -12 °C
